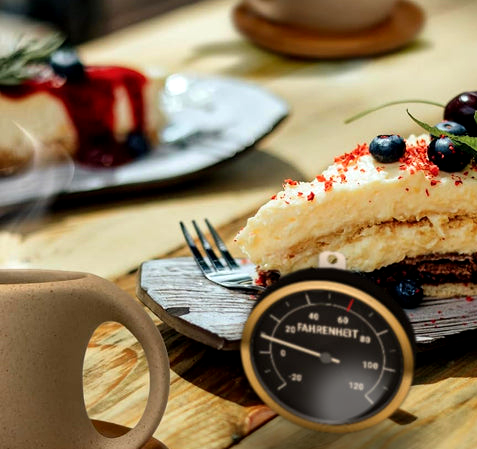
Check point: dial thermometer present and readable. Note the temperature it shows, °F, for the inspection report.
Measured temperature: 10 °F
